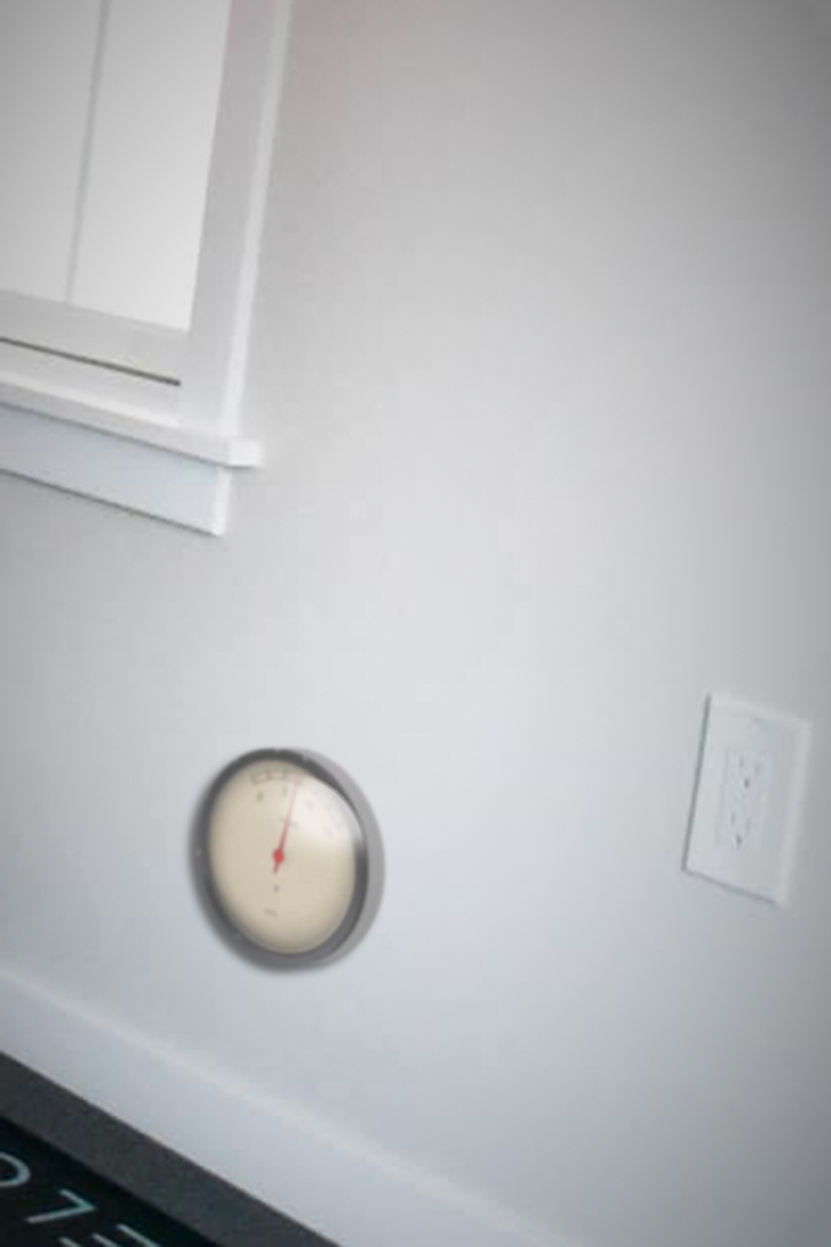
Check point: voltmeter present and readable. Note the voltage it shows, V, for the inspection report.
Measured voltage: 7.5 V
